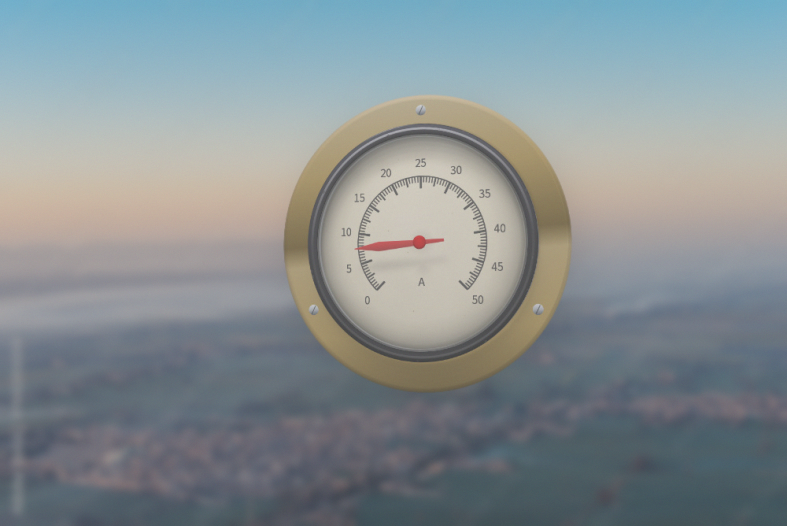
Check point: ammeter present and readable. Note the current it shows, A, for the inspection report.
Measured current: 7.5 A
